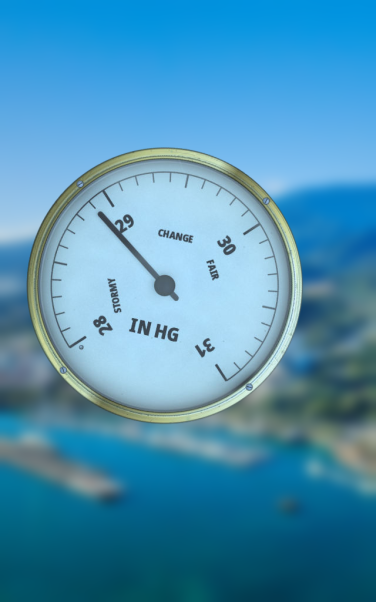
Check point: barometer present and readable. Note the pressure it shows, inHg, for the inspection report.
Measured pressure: 28.9 inHg
